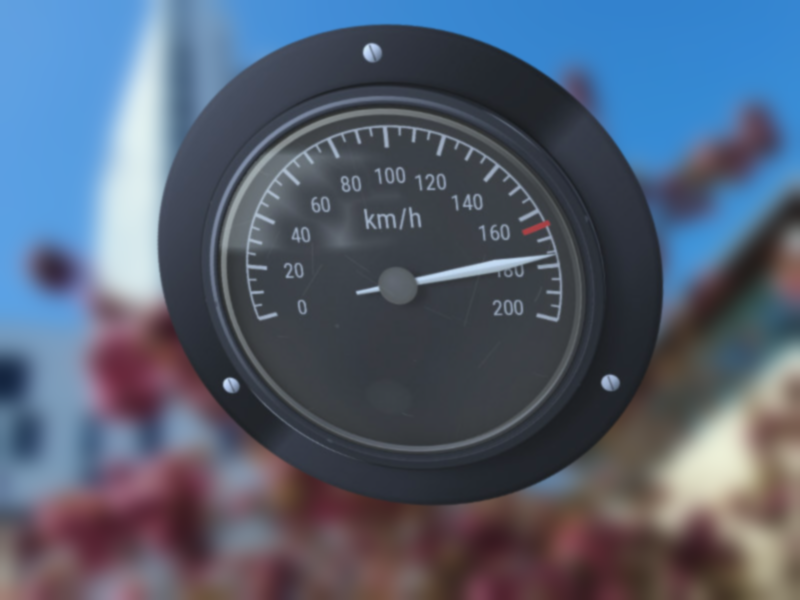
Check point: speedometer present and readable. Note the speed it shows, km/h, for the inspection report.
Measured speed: 175 km/h
